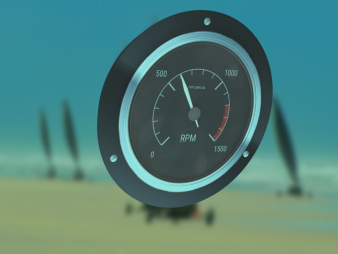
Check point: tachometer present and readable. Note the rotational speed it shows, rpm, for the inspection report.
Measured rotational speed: 600 rpm
